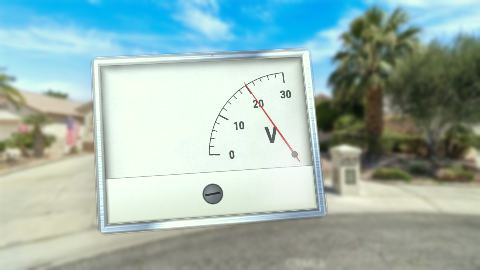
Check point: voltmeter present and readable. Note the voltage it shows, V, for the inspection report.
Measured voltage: 20 V
